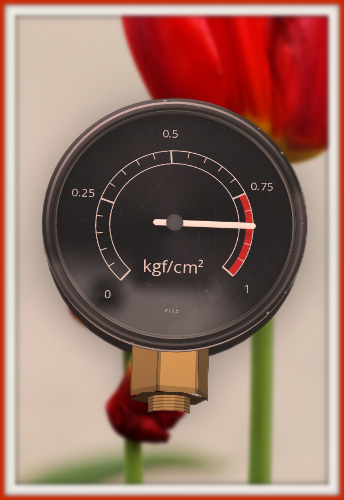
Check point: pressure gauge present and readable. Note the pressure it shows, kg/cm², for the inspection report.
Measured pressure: 0.85 kg/cm²
